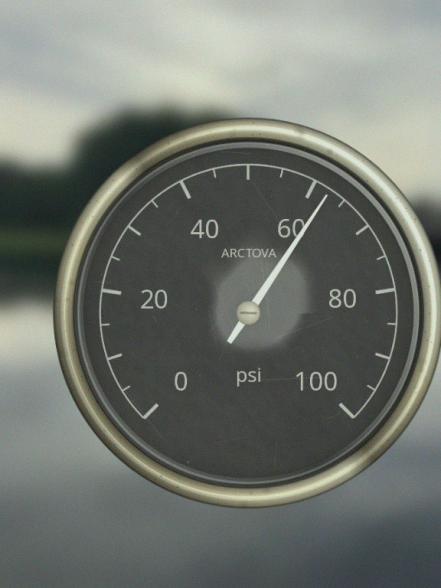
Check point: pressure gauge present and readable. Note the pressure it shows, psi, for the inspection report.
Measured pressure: 62.5 psi
